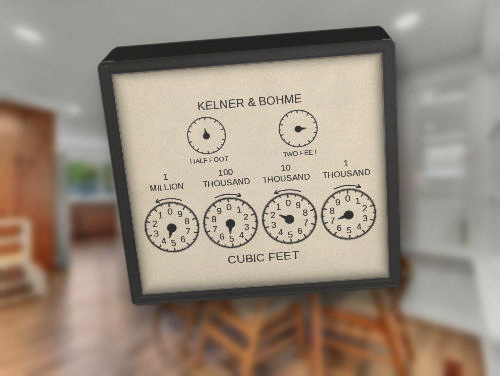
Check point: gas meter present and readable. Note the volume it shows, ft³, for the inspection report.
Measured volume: 451700 ft³
